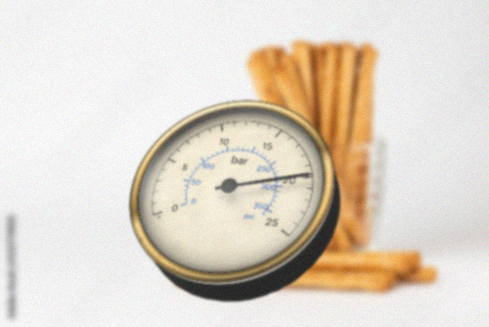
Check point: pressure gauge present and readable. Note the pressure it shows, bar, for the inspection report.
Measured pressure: 20 bar
